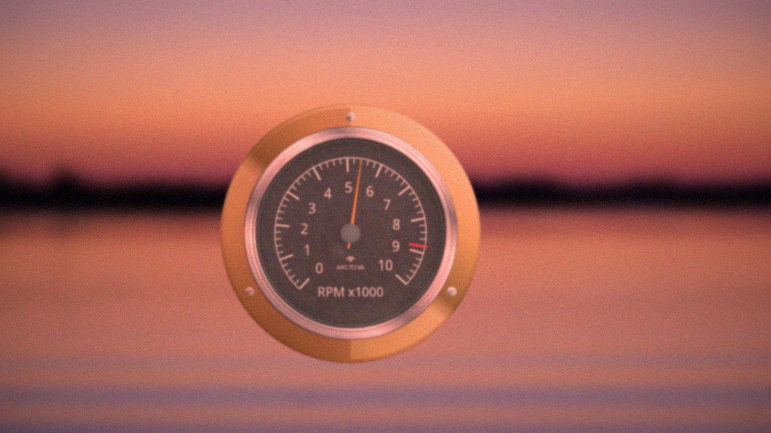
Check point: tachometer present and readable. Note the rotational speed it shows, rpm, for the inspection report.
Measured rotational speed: 5400 rpm
